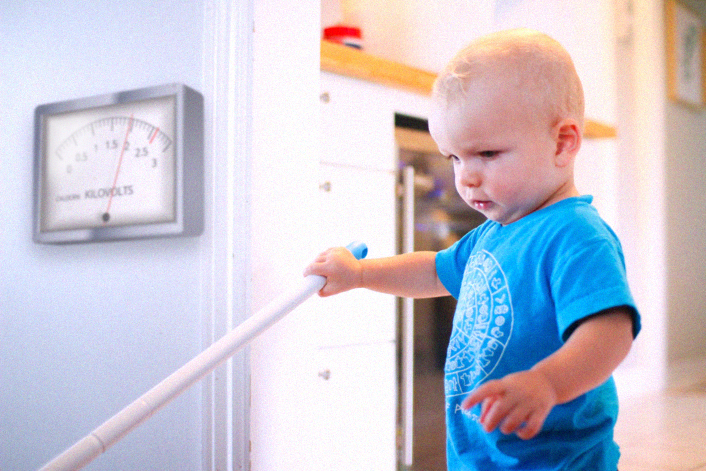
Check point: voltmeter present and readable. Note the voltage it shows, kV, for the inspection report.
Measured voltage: 2 kV
